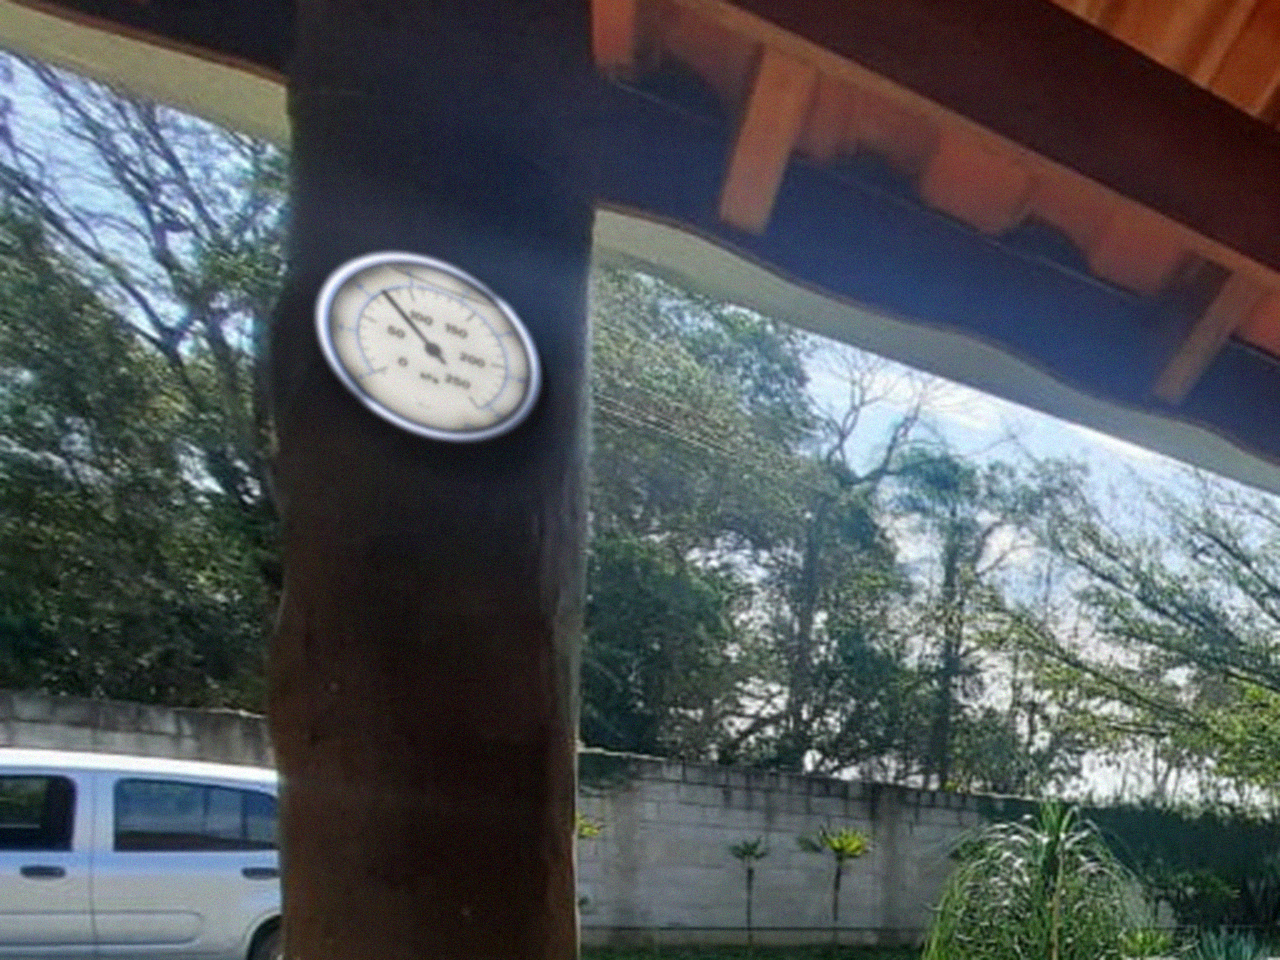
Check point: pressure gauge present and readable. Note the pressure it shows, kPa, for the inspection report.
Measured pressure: 80 kPa
